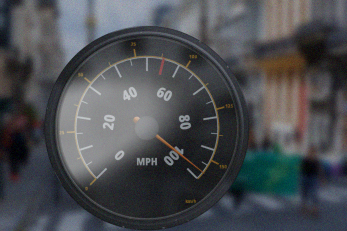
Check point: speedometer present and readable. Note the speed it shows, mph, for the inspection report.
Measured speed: 97.5 mph
